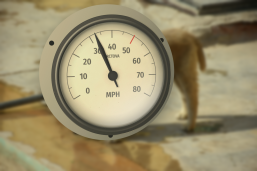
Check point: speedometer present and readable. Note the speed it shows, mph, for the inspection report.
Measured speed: 32.5 mph
